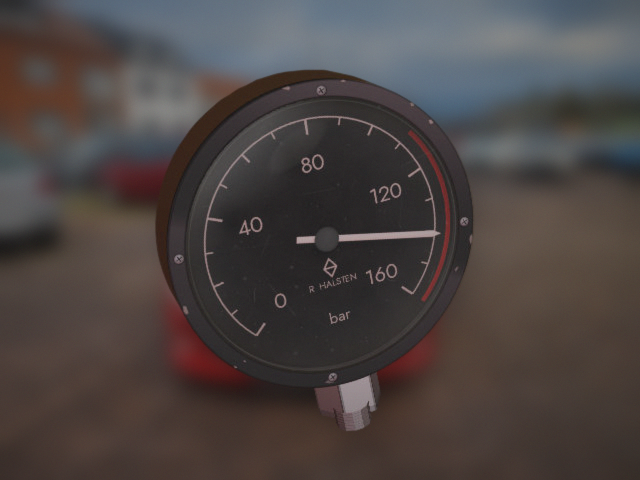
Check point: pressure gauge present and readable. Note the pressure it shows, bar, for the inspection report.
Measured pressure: 140 bar
